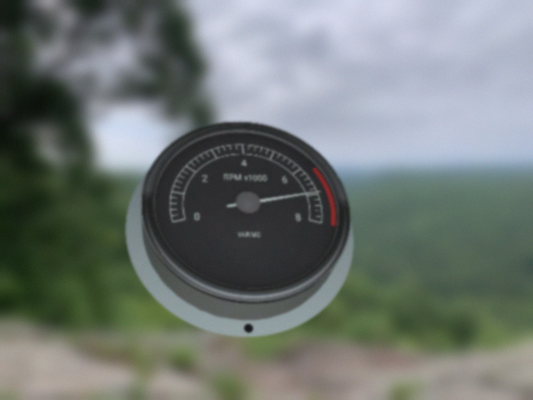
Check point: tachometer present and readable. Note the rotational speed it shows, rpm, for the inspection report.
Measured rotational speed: 7000 rpm
